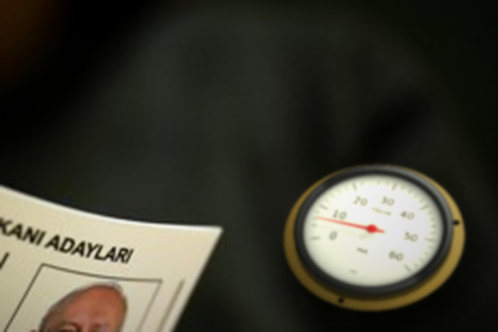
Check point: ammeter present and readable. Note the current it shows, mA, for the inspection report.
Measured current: 6 mA
